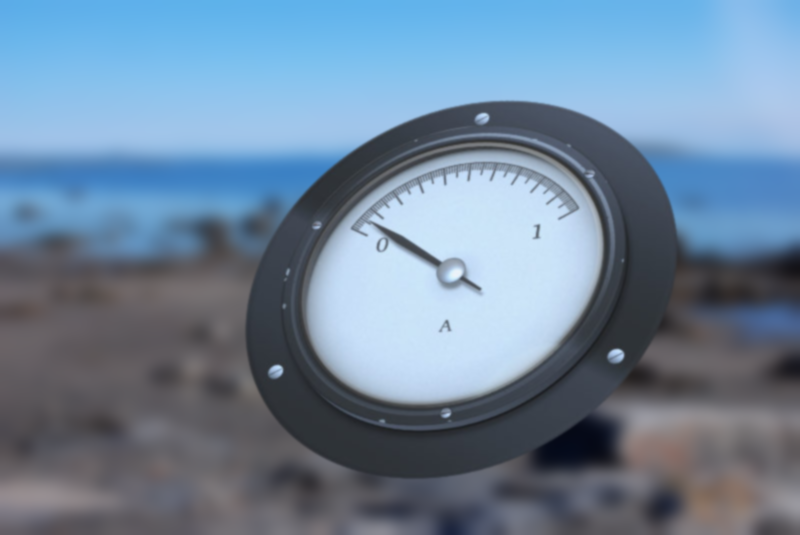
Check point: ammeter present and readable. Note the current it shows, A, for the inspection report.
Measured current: 0.05 A
